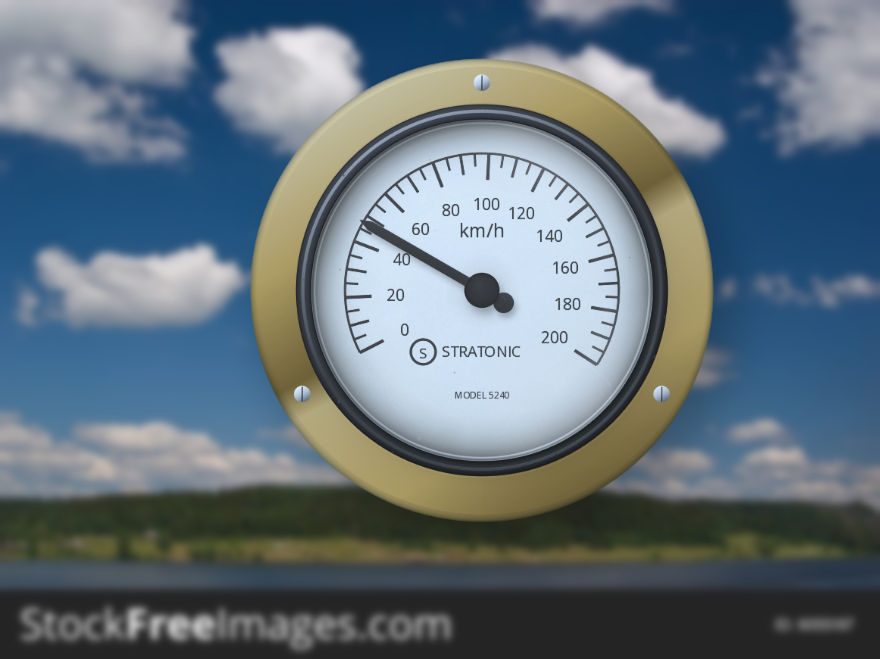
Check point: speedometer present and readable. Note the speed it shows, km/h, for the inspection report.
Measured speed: 47.5 km/h
